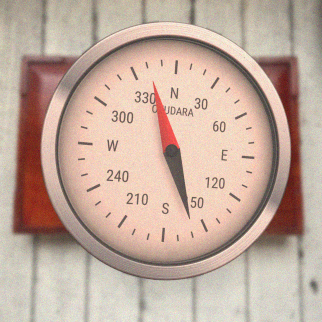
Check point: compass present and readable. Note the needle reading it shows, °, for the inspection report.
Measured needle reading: 340 °
